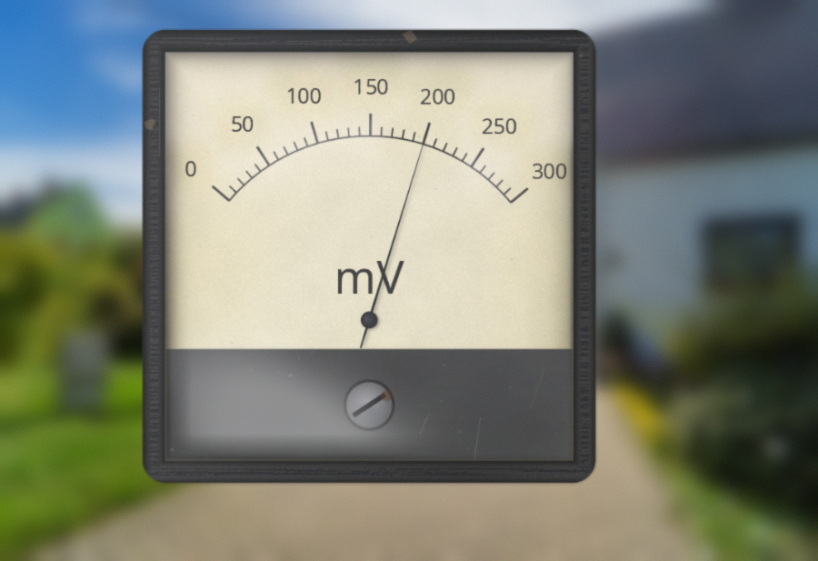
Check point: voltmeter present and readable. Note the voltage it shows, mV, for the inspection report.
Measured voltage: 200 mV
